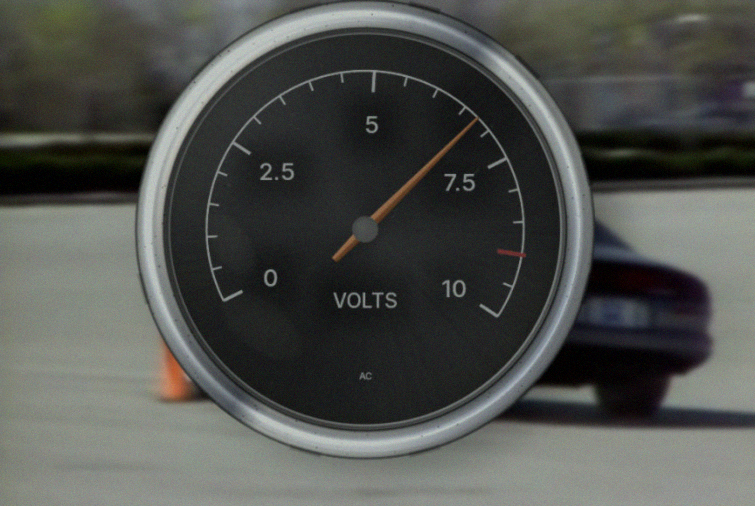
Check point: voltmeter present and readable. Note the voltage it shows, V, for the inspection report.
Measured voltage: 6.75 V
